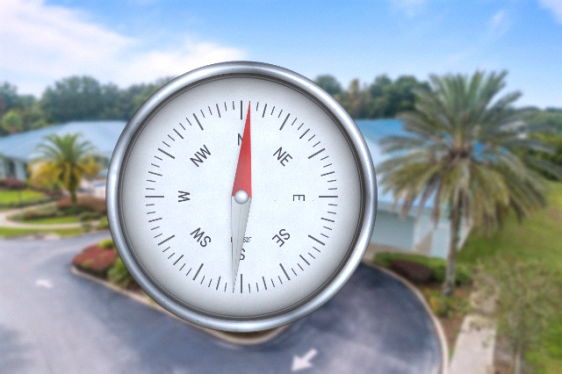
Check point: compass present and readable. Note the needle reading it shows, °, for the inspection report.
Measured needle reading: 5 °
